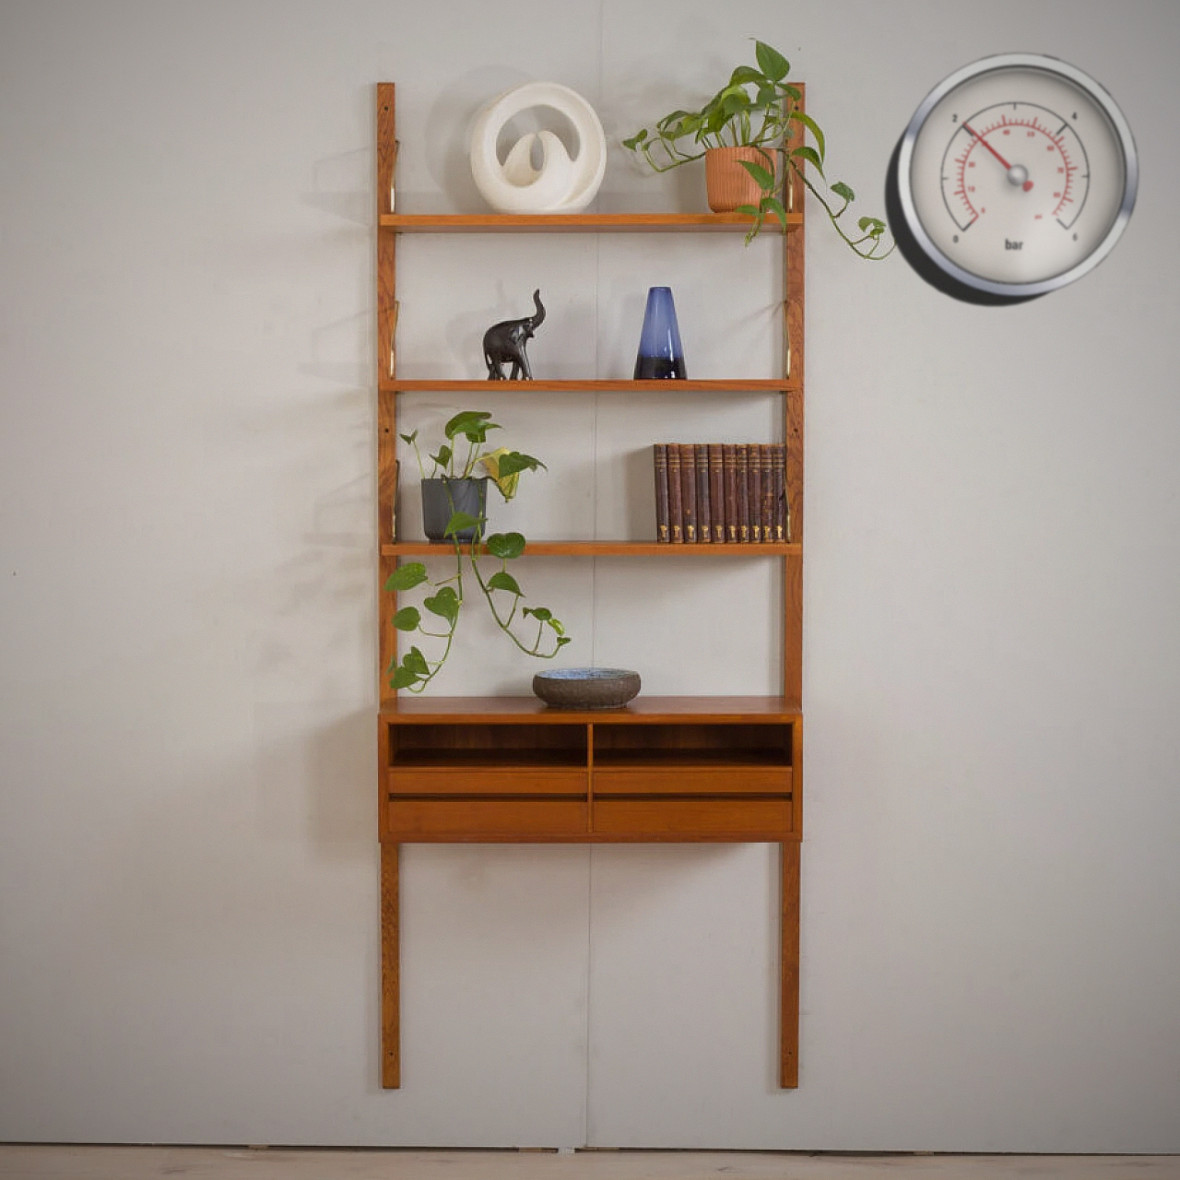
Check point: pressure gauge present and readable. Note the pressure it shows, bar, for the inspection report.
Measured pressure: 2 bar
